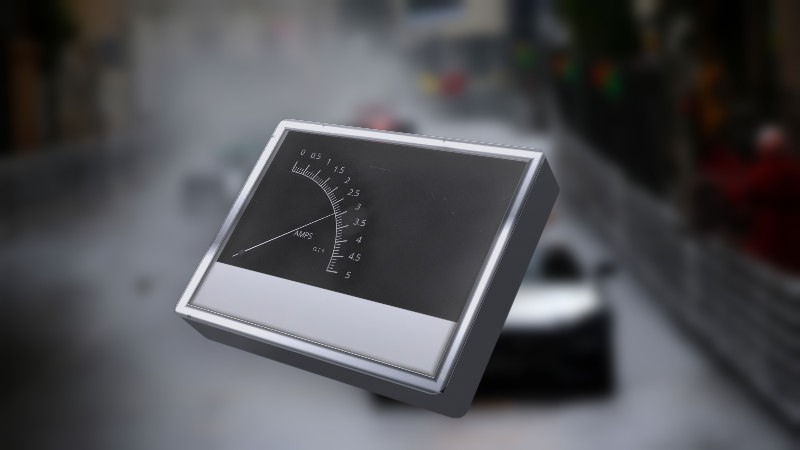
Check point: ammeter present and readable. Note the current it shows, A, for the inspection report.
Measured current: 3 A
